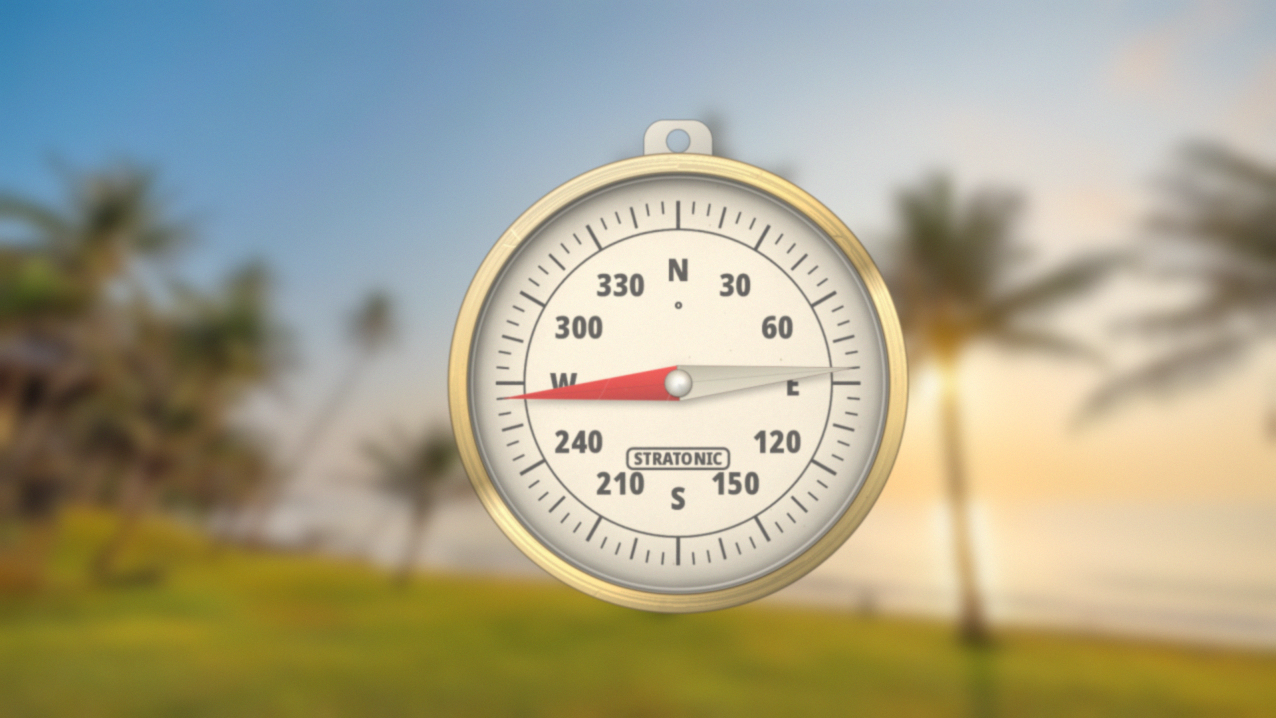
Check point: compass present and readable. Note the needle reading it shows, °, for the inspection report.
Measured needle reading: 265 °
